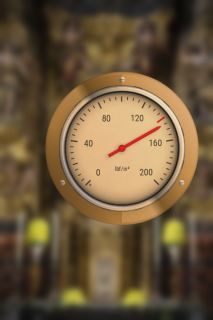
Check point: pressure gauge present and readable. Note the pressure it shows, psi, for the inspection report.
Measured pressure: 145 psi
